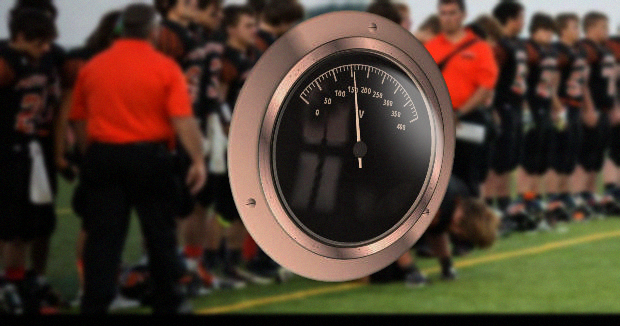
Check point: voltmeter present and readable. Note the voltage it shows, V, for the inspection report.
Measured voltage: 150 V
